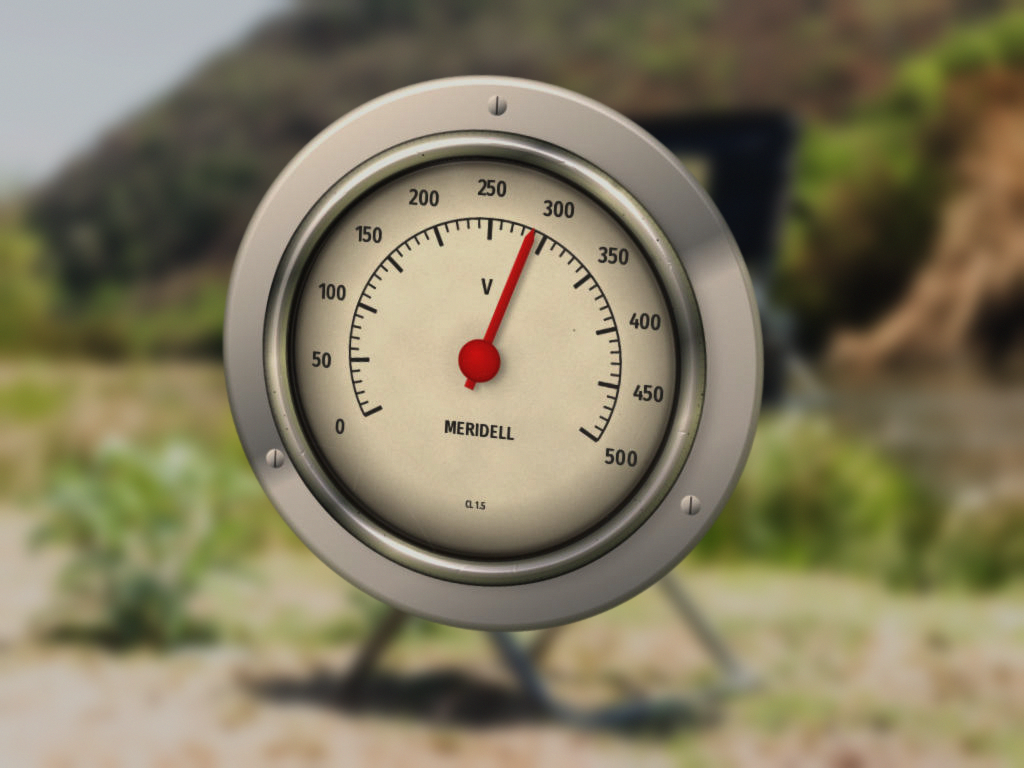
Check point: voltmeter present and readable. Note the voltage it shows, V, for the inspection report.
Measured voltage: 290 V
